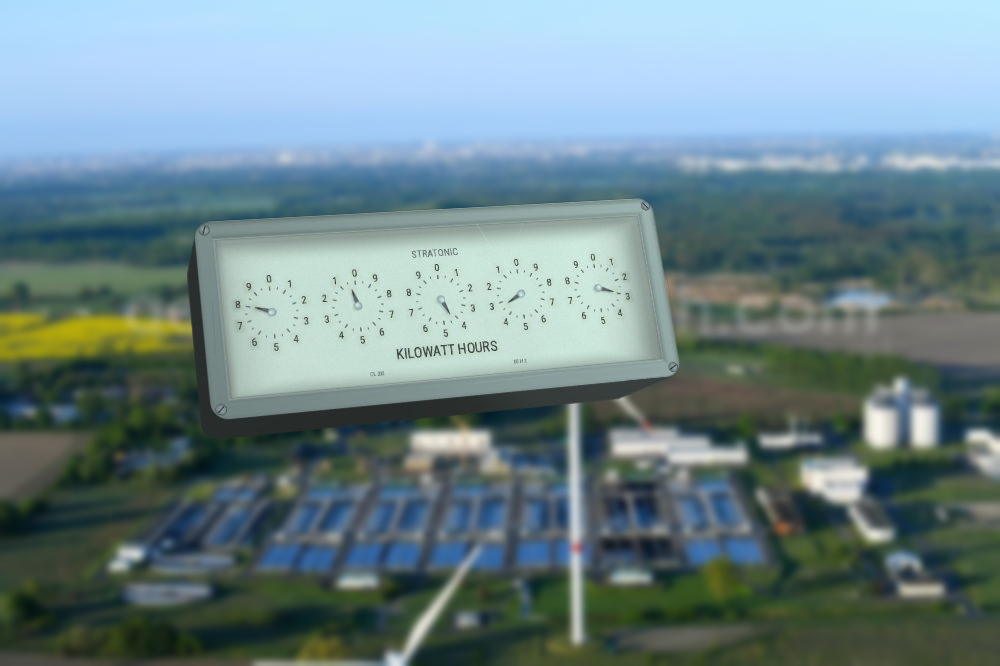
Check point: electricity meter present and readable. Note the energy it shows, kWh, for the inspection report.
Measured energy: 80433 kWh
